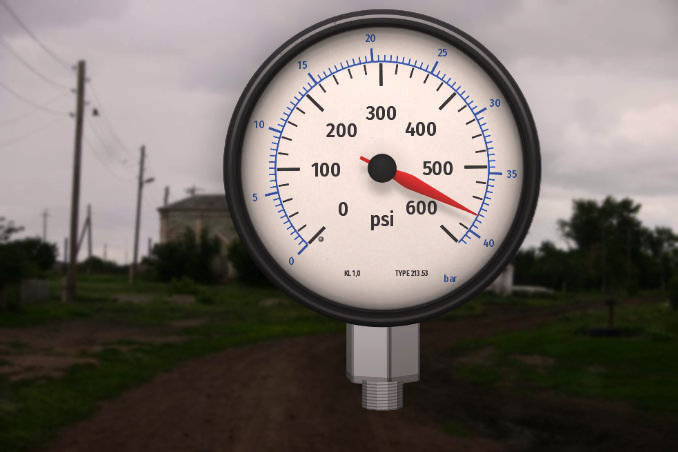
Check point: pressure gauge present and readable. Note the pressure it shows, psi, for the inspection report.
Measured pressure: 560 psi
